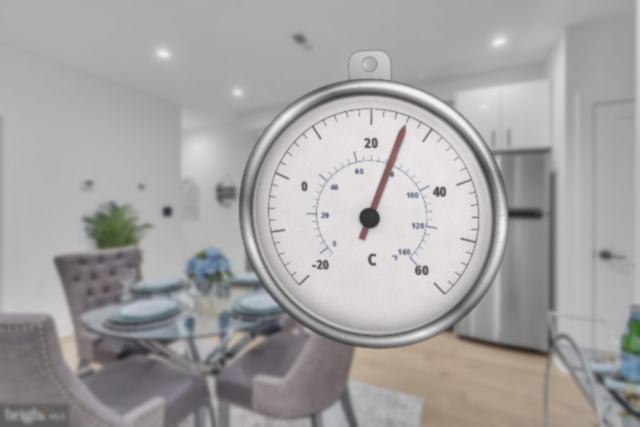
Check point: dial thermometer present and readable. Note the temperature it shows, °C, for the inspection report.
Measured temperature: 26 °C
